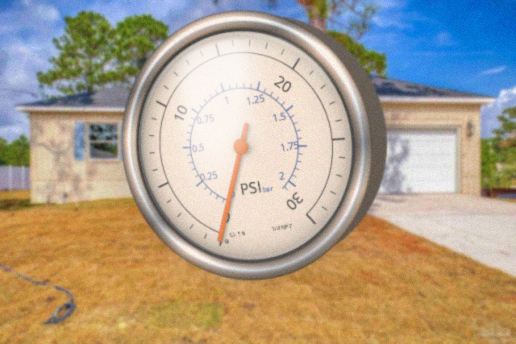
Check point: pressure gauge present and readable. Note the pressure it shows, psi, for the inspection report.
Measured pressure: 0 psi
